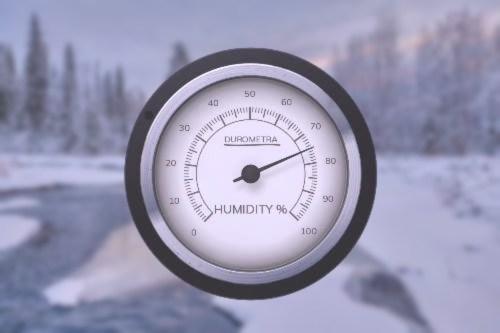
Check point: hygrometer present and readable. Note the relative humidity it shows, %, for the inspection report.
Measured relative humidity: 75 %
